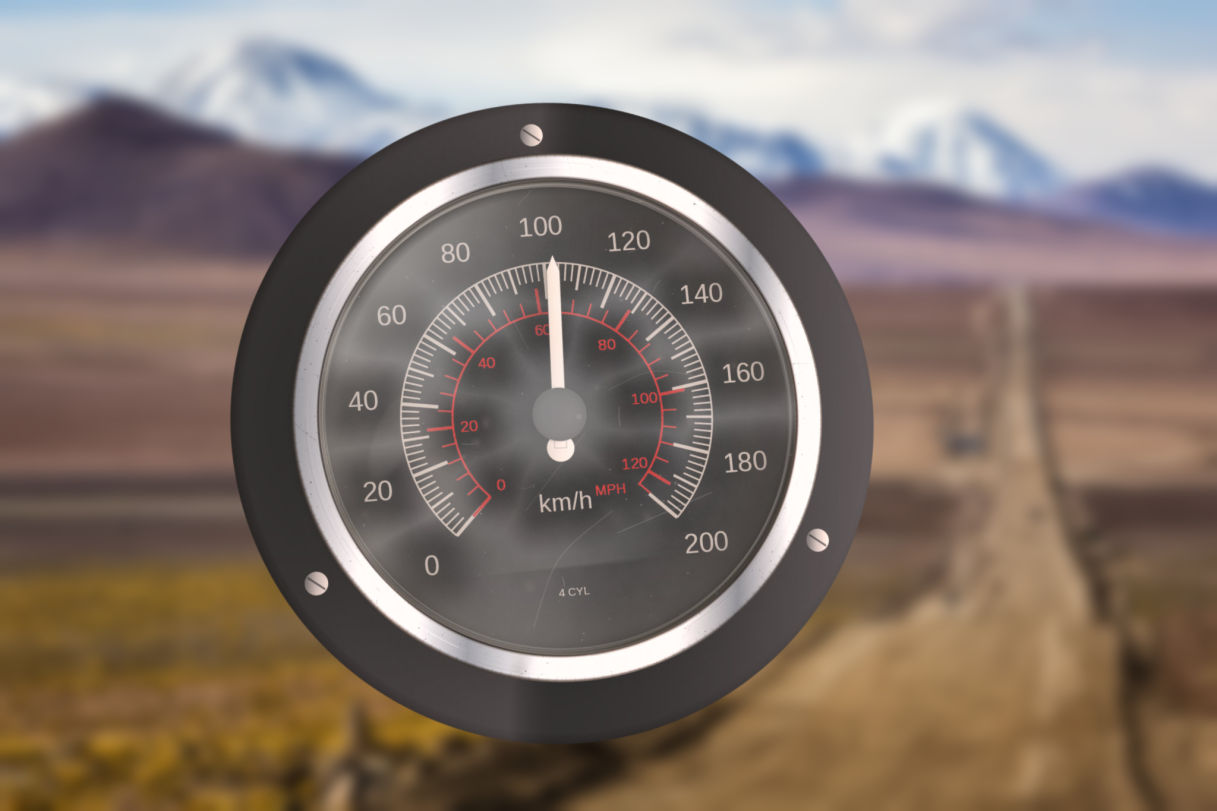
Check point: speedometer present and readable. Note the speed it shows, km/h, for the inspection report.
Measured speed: 102 km/h
